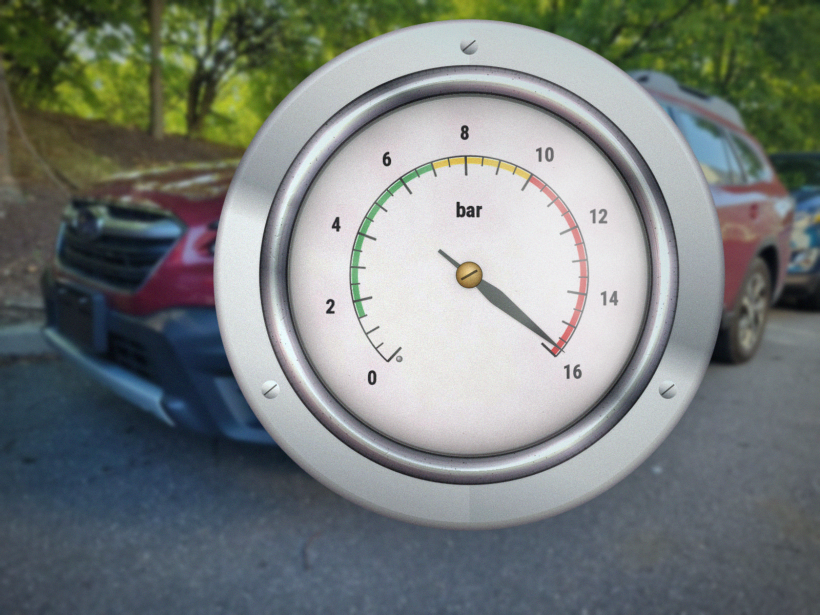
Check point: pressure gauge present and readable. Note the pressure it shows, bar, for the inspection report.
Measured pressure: 15.75 bar
